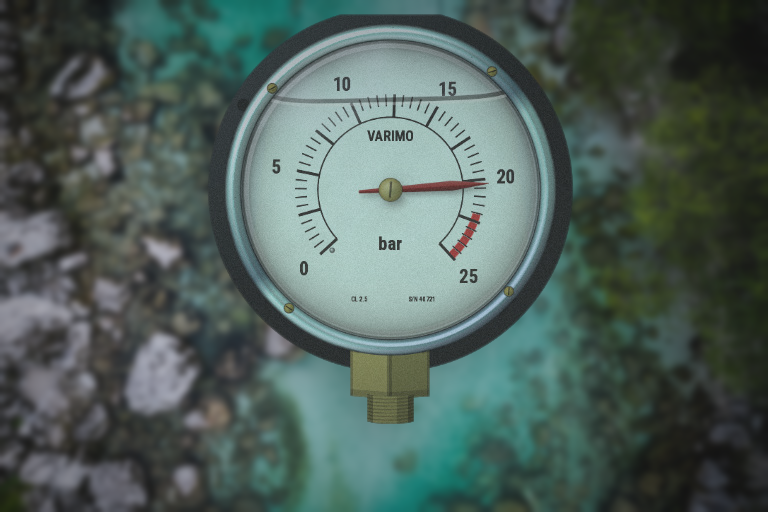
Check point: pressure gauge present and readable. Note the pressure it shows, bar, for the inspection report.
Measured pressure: 20.25 bar
